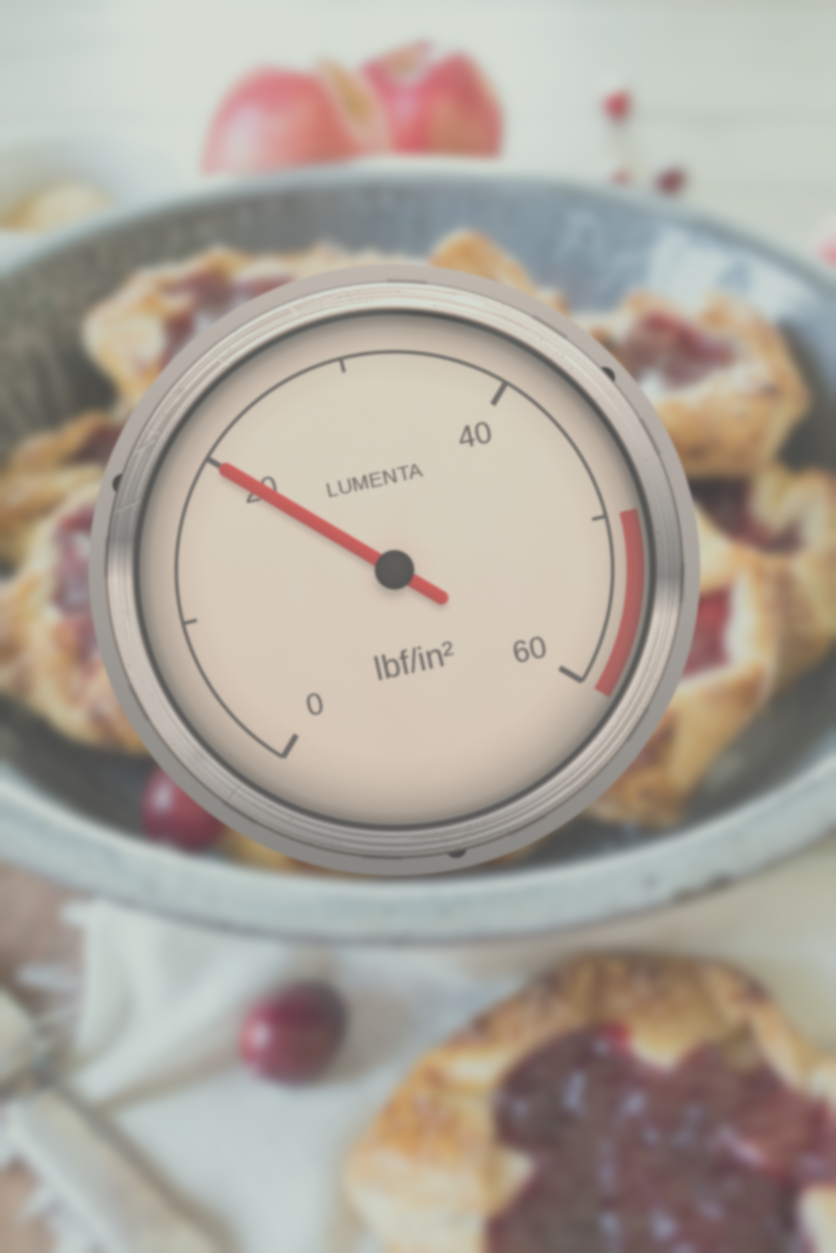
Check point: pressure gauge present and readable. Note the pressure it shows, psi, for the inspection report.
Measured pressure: 20 psi
